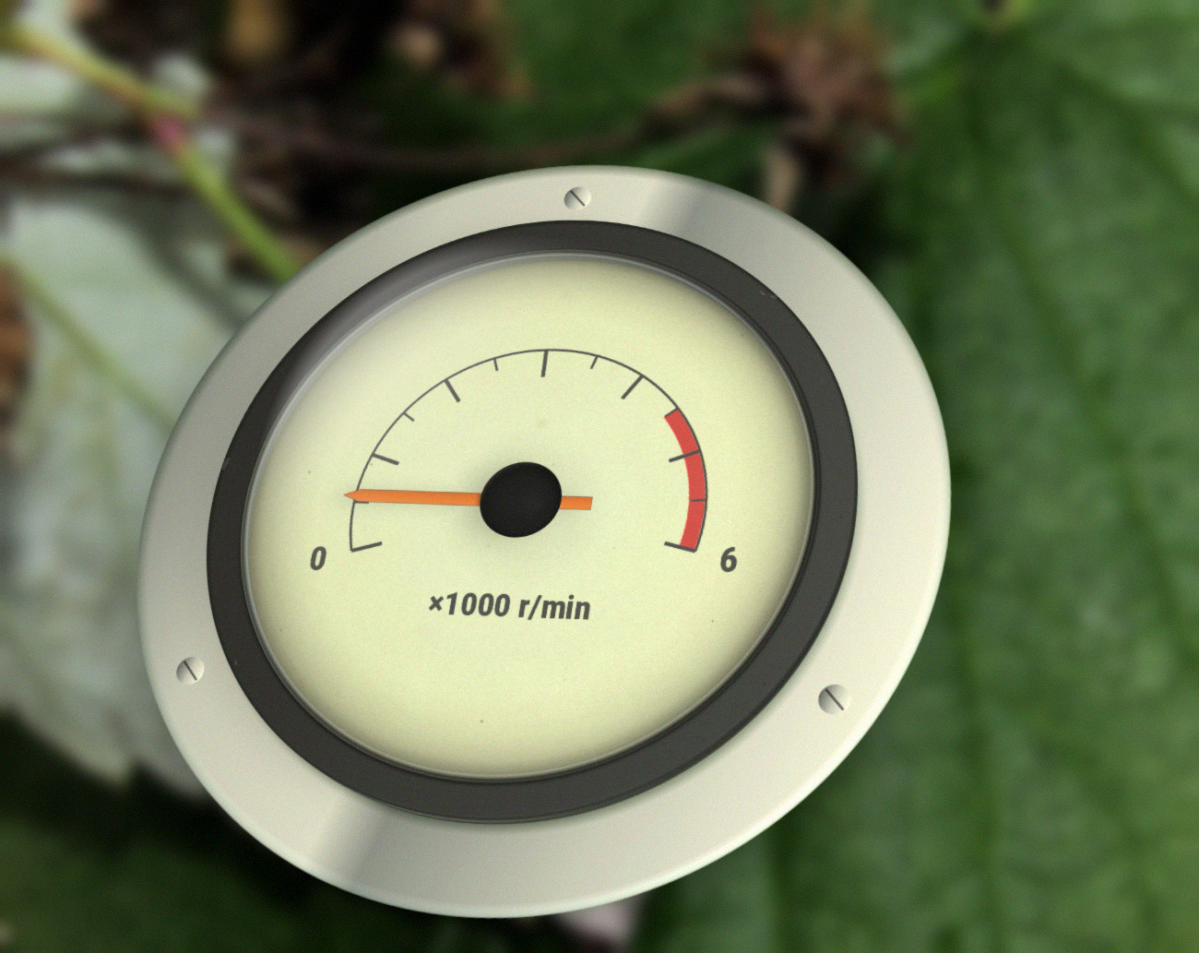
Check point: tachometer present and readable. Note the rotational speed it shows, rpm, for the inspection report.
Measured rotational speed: 500 rpm
